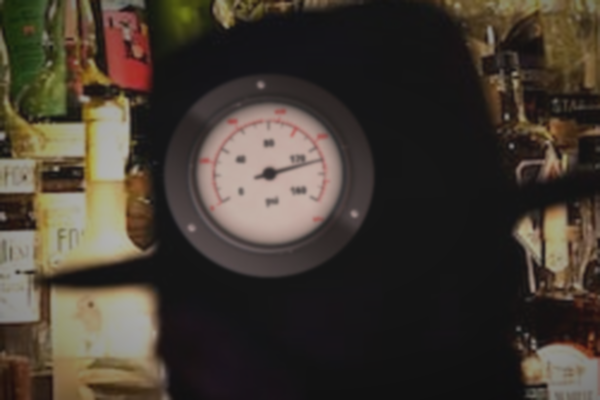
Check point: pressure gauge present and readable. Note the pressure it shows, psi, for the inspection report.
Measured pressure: 130 psi
